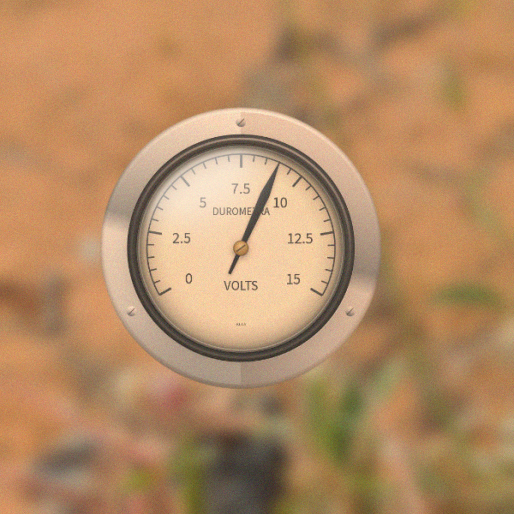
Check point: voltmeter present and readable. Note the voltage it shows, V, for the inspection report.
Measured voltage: 9 V
